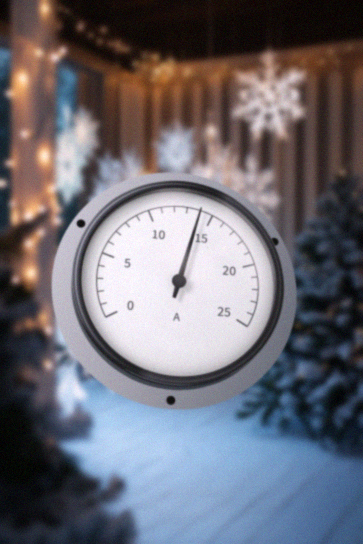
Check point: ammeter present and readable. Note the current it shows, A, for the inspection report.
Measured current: 14 A
